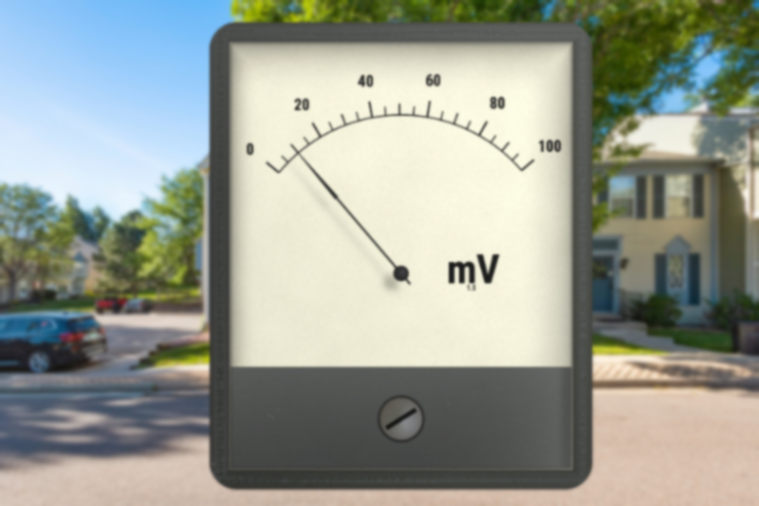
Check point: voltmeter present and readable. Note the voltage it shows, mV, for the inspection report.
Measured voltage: 10 mV
